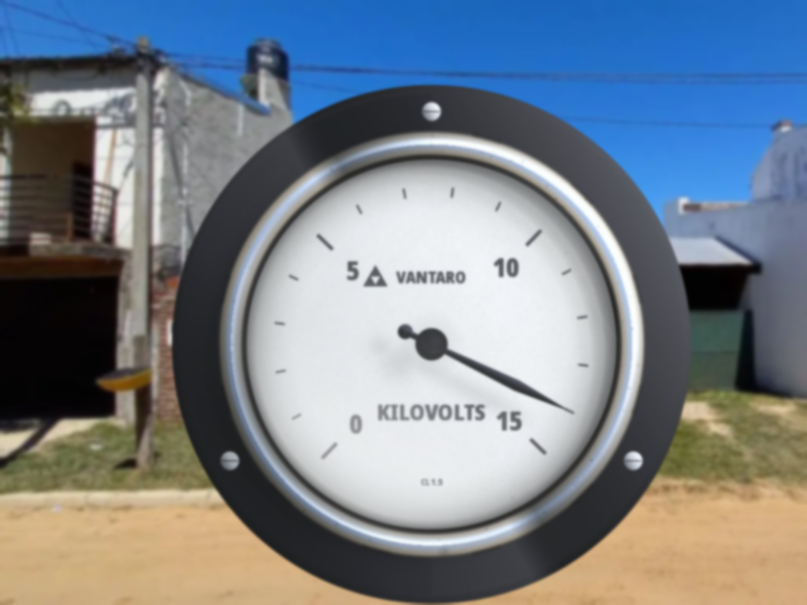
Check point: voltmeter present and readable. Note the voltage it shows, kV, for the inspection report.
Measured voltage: 14 kV
